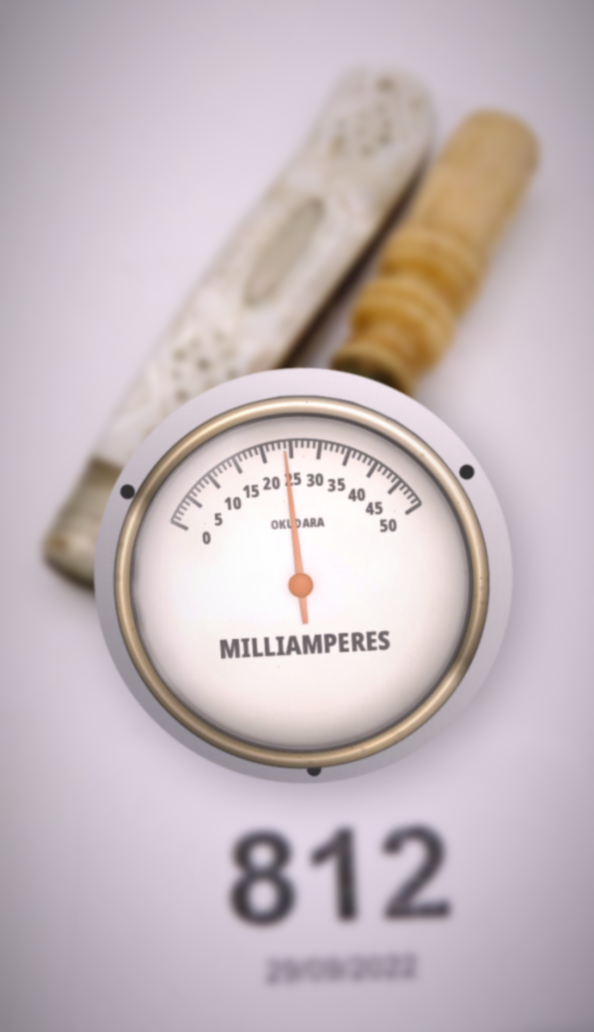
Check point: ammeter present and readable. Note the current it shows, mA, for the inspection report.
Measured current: 24 mA
